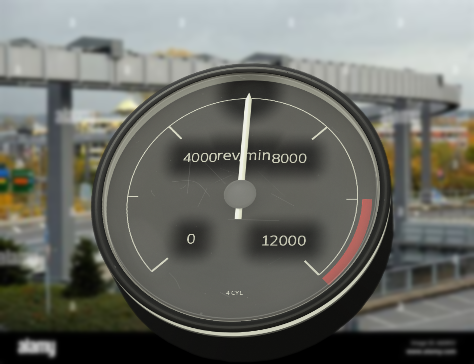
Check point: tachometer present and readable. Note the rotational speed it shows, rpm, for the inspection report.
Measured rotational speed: 6000 rpm
